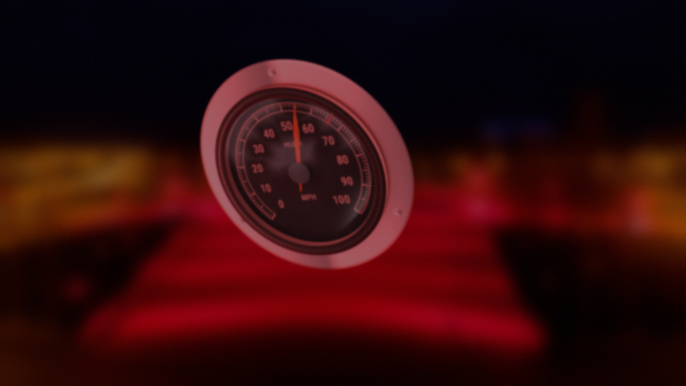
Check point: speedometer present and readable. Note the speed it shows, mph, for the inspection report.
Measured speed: 55 mph
